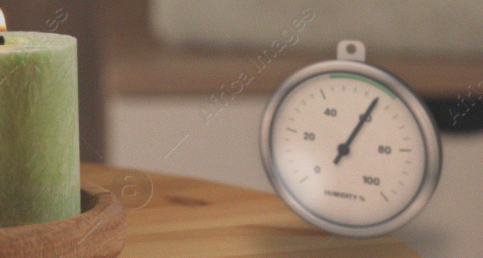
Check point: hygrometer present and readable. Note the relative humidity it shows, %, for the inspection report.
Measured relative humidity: 60 %
